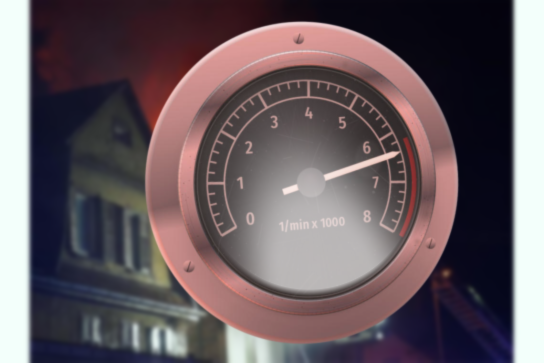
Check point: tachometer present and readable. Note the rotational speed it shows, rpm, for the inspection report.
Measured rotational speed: 6400 rpm
